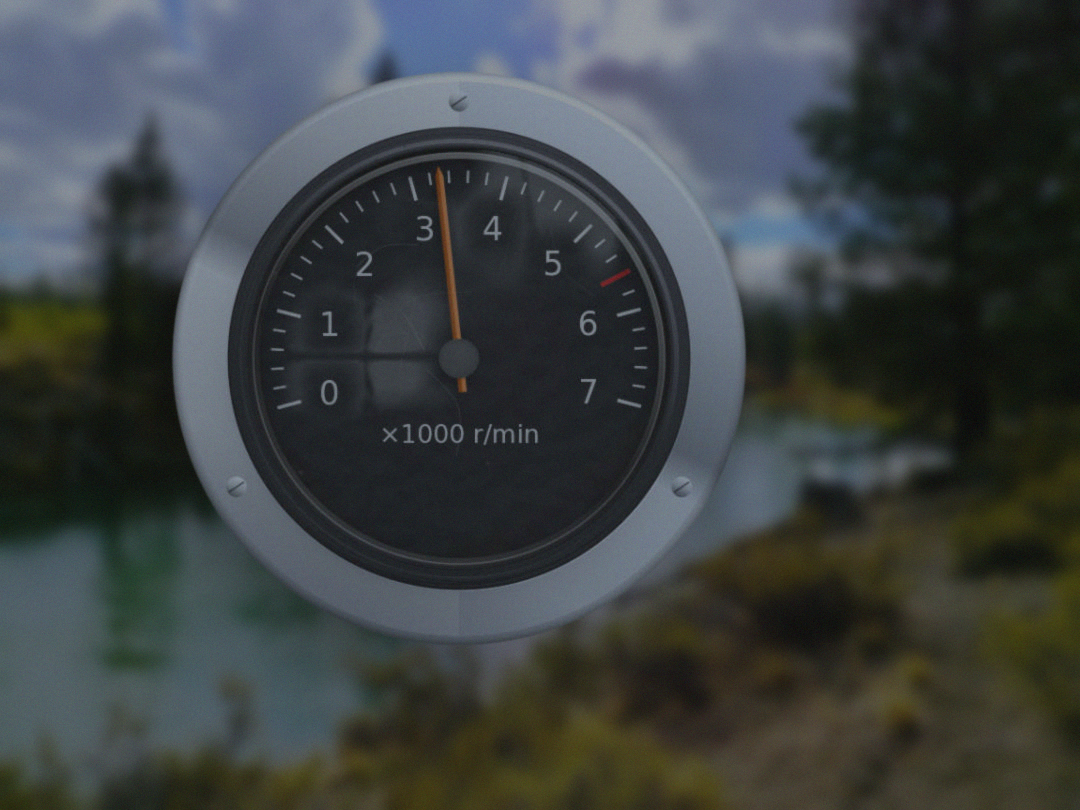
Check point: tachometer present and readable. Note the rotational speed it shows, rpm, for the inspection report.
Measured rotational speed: 3300 rpm
